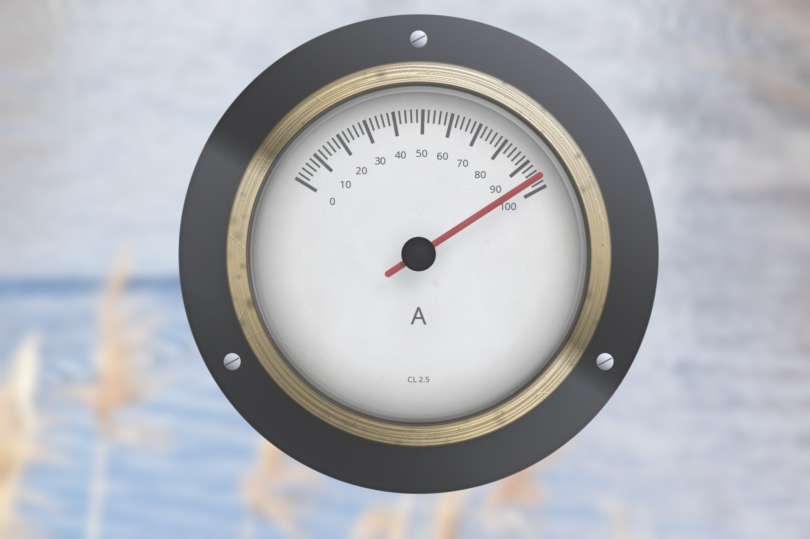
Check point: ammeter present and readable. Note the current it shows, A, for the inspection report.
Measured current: 96 A
